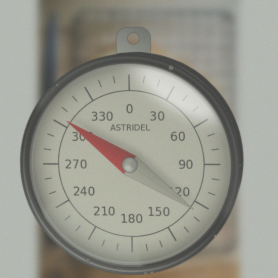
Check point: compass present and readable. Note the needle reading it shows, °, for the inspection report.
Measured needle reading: 305 °
